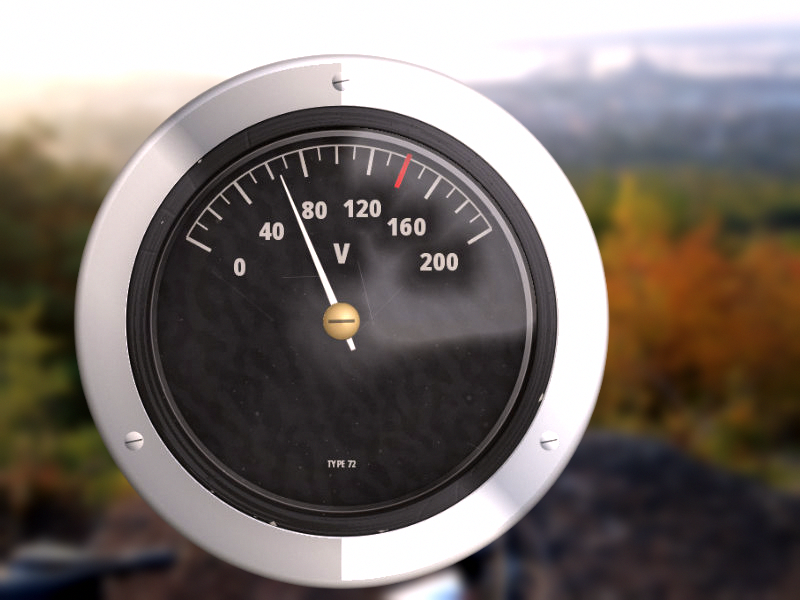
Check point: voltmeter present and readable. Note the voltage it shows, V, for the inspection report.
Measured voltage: 65 V
